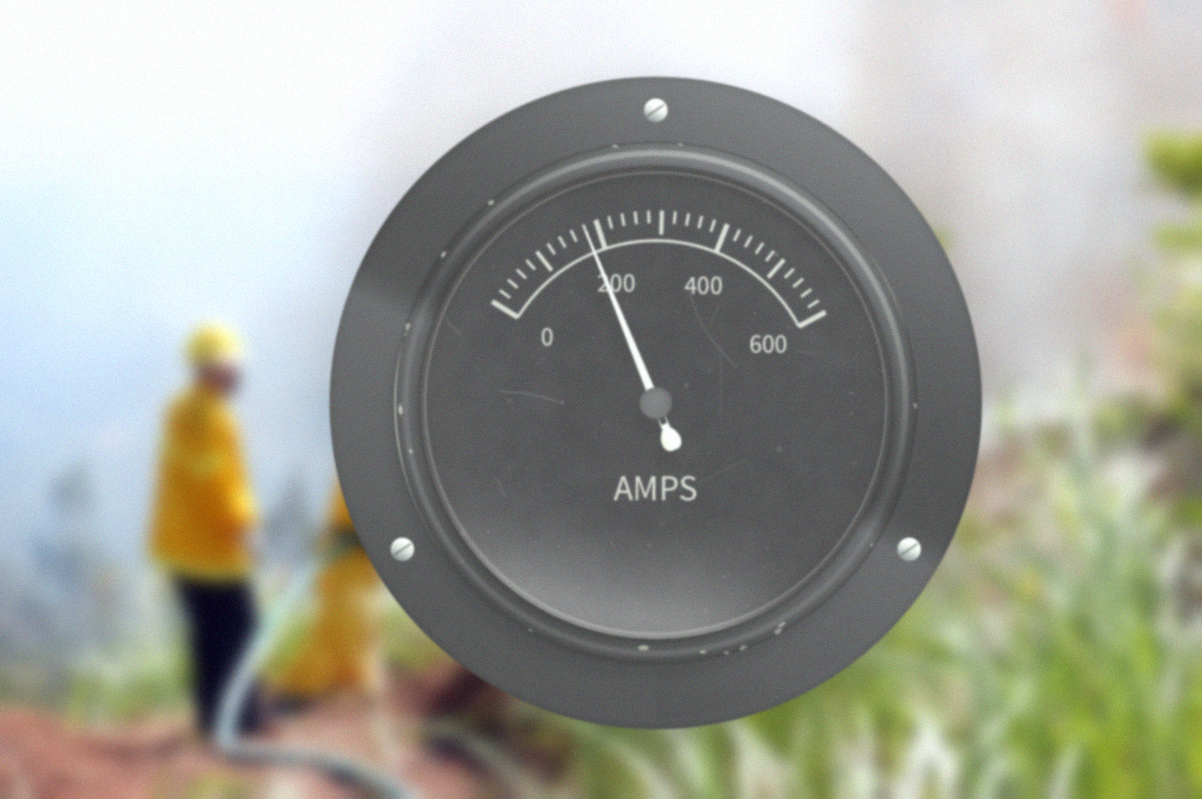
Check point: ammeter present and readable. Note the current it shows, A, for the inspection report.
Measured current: 180 A
